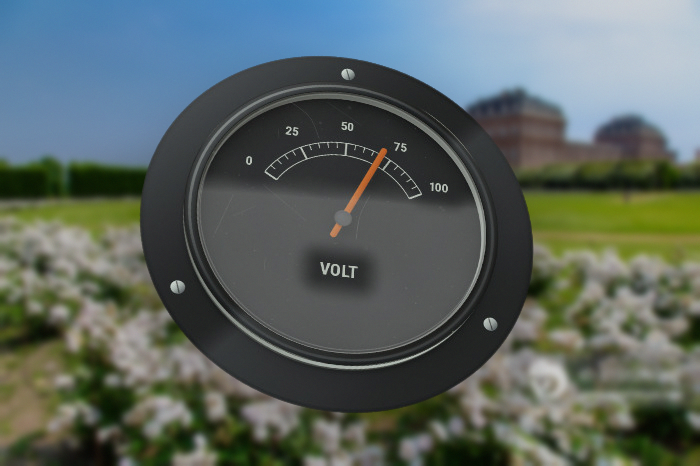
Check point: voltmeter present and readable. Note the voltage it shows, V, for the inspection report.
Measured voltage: 70 V
